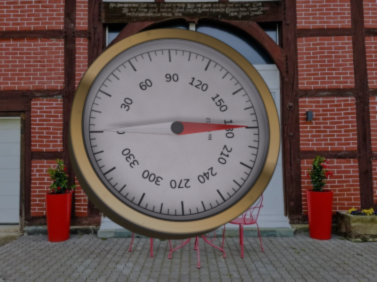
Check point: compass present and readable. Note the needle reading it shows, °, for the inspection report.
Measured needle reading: 180 °
